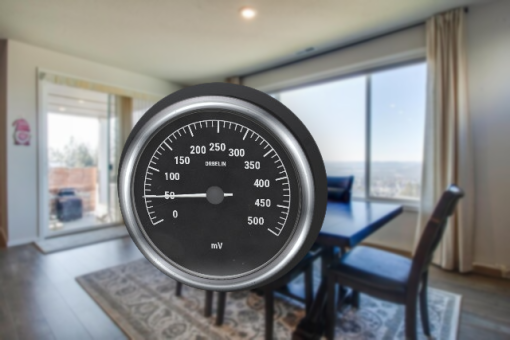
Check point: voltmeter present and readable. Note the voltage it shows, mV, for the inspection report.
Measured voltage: 50 mV
